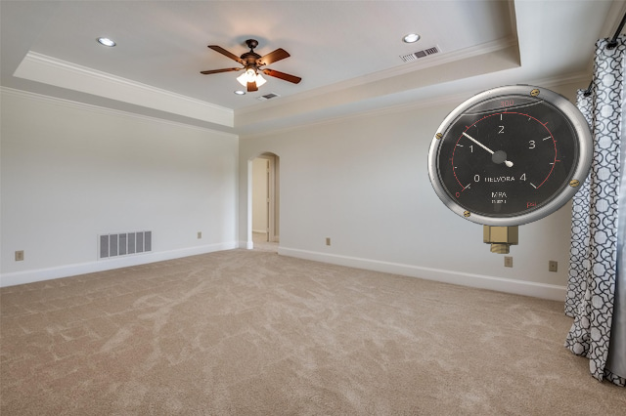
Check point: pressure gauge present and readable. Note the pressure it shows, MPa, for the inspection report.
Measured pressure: 1.25 MPa
